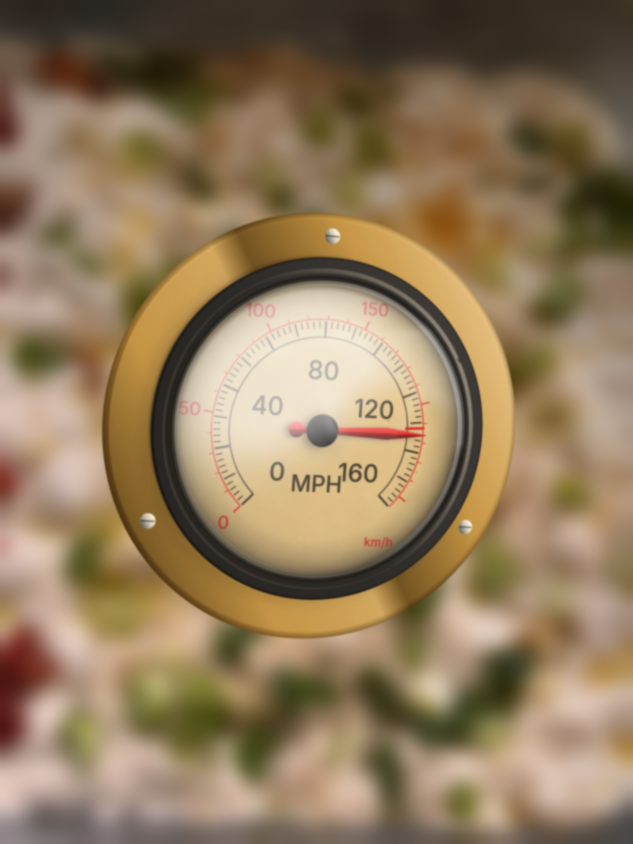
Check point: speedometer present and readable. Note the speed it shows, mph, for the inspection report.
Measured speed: 134 mph
